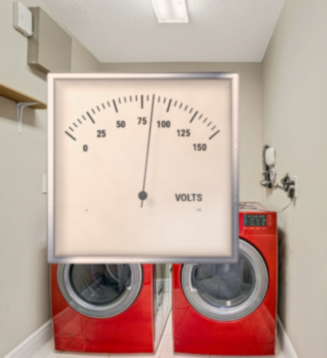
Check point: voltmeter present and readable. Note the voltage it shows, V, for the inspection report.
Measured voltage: 85 V
